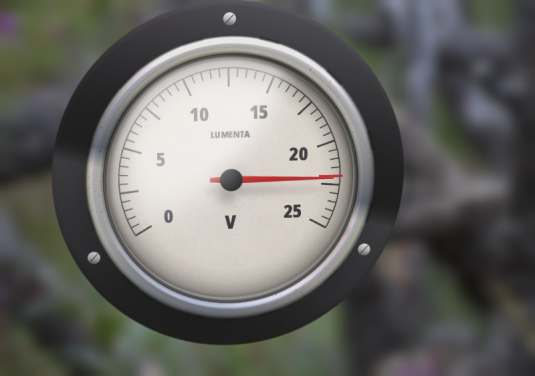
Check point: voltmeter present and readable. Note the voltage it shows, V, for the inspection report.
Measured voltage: 22 V
